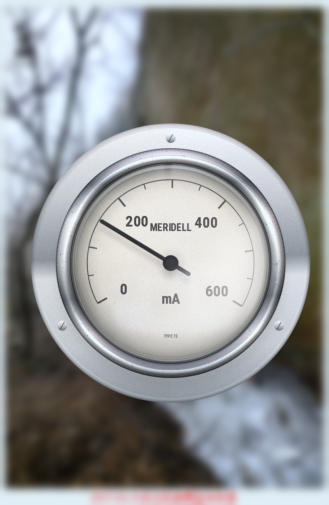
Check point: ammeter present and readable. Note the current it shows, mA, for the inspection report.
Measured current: 150 mA
